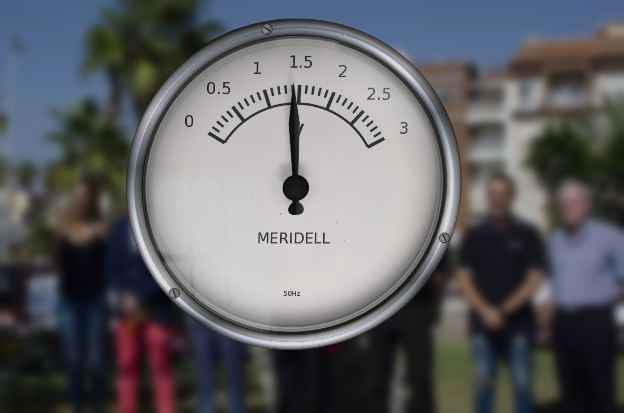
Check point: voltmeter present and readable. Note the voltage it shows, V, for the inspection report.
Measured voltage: 1.4 V
